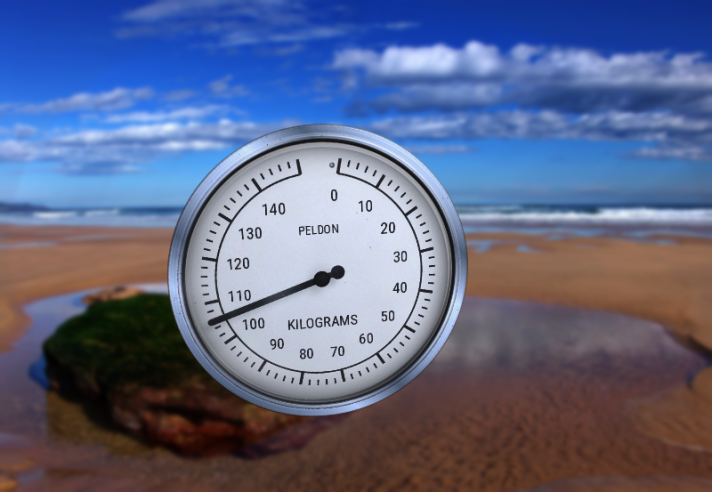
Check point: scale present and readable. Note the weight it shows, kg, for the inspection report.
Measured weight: 106 kg
